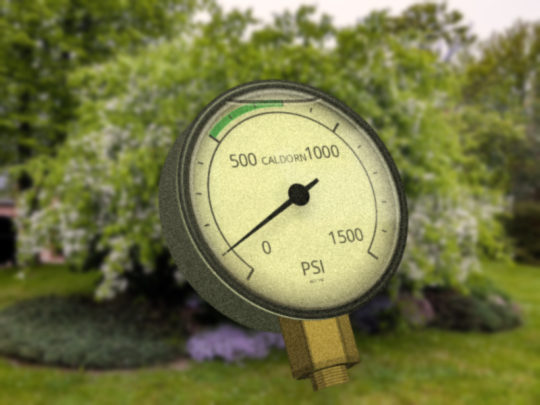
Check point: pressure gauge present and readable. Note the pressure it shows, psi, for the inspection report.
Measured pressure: 100 psi
